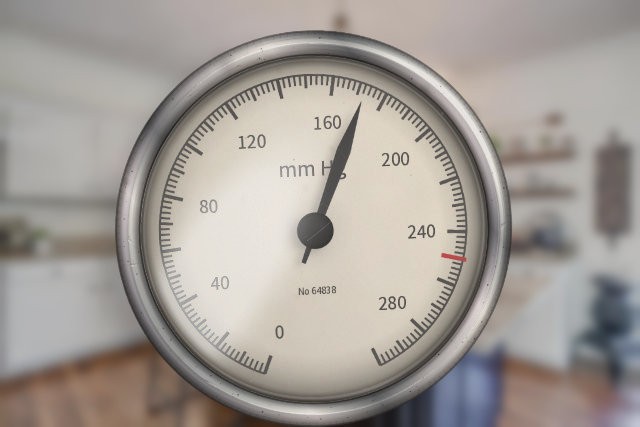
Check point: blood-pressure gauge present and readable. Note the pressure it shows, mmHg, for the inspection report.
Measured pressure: 172 mmHg
